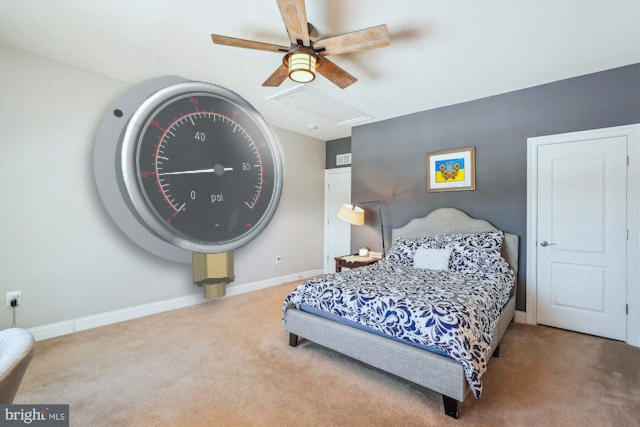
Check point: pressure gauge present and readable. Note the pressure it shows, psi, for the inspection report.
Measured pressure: 14 psi
